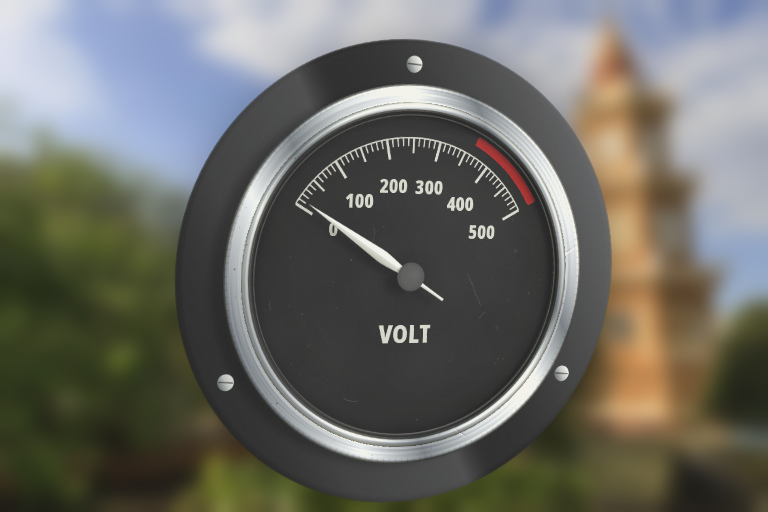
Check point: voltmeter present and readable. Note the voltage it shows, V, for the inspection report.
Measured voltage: 10 V
